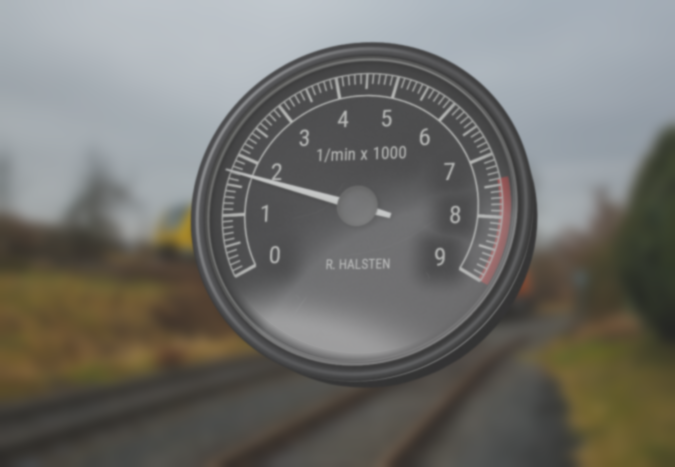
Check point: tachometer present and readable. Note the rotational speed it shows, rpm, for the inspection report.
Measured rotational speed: 1700 rpm
